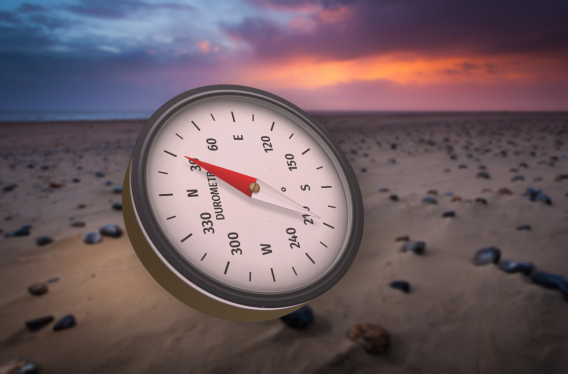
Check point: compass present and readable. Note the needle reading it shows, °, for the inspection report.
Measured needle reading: 30 °
